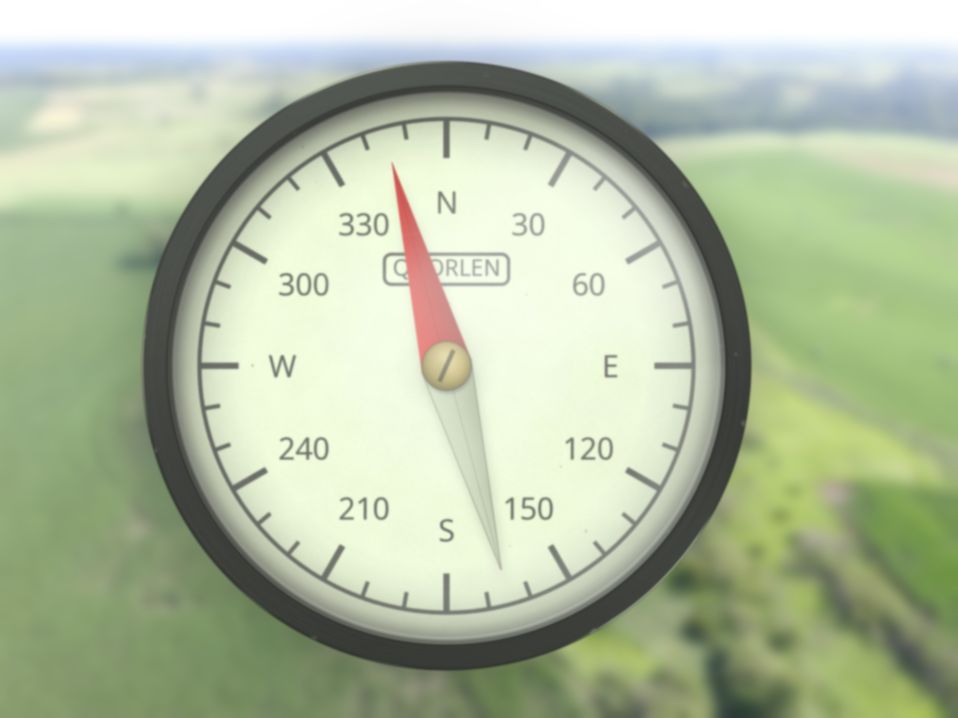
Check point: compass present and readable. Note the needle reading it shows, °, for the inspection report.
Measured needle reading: 345 °
